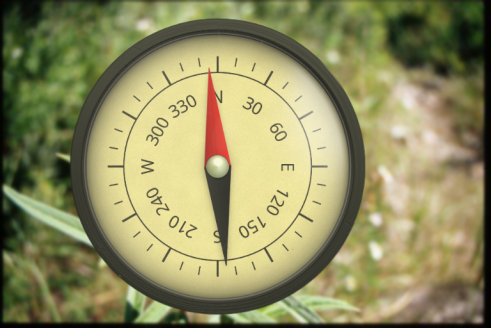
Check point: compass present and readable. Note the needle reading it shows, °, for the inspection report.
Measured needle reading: 355 °
